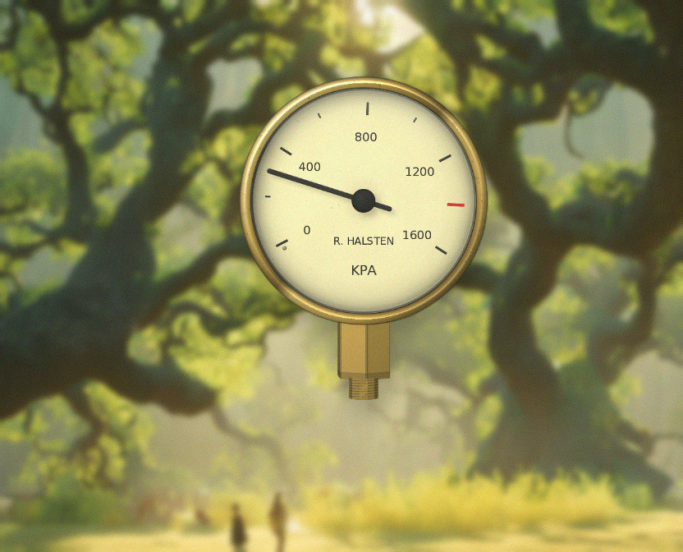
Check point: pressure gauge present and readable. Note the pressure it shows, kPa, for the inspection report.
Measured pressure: 300 kPa
